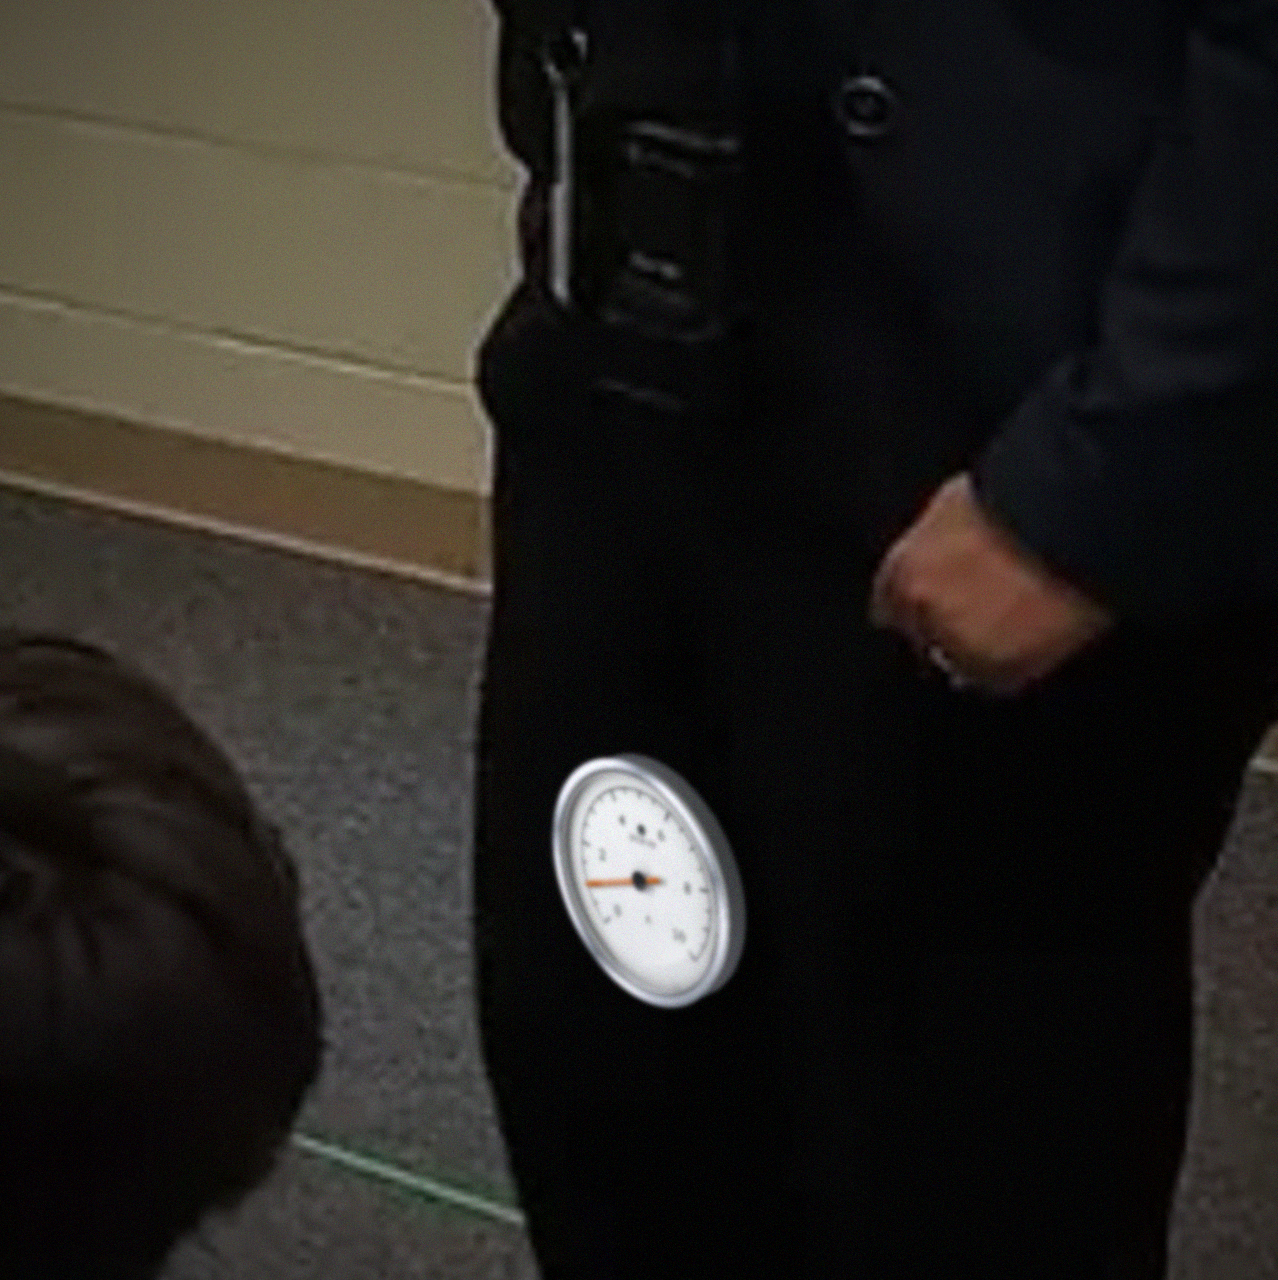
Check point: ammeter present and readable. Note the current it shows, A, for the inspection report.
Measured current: 1 A
